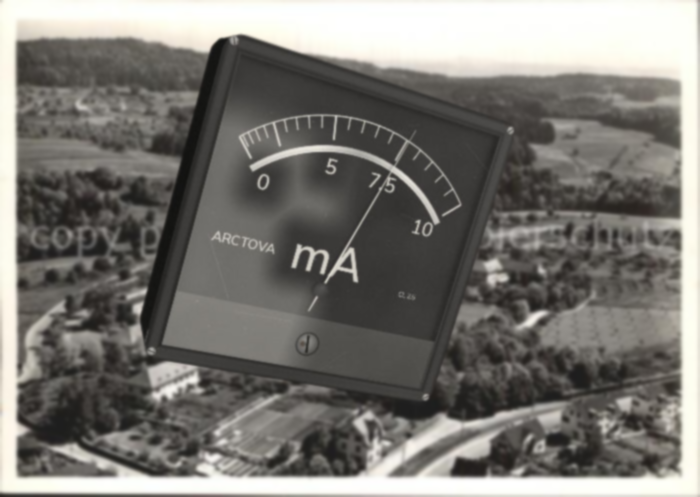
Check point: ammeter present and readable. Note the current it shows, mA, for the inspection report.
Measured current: 7.5 mA
